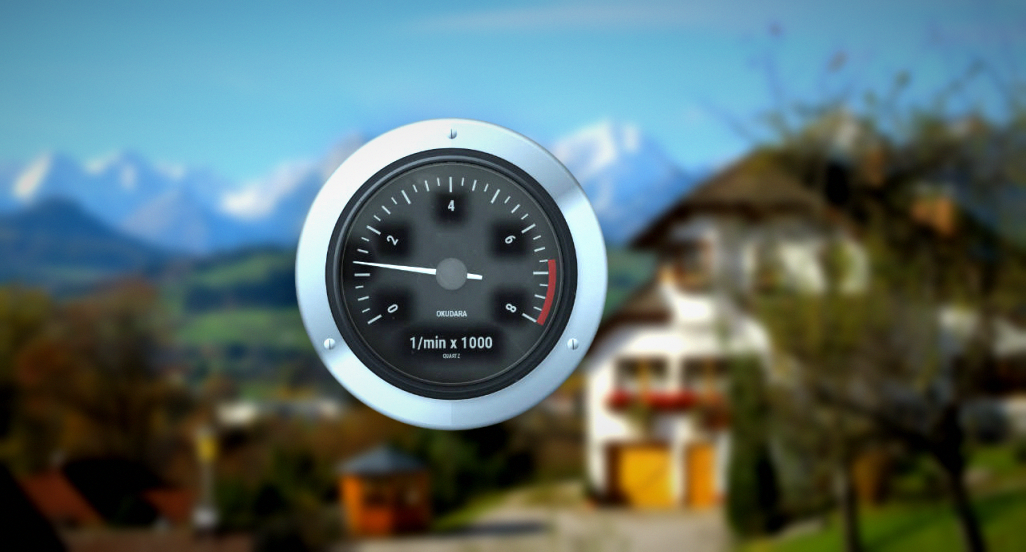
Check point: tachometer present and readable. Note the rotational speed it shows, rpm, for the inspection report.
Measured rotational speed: 1250 rpm
